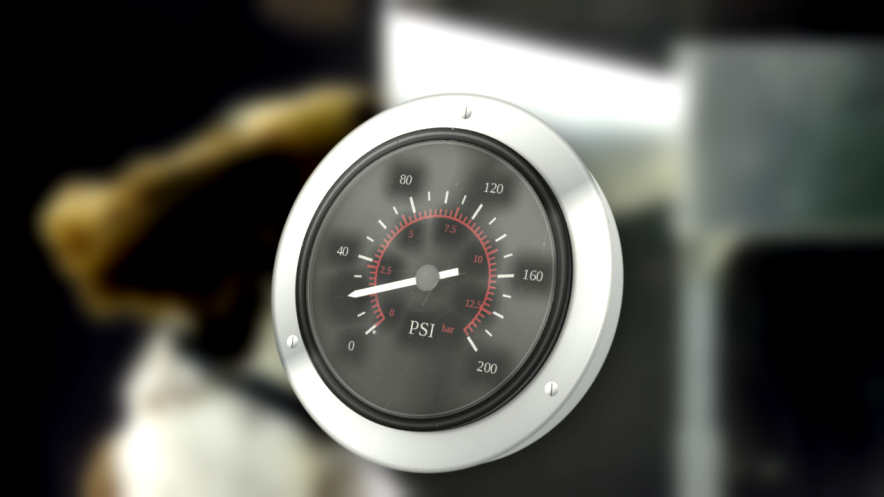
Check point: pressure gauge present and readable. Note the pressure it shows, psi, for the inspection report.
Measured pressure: 20 psi
